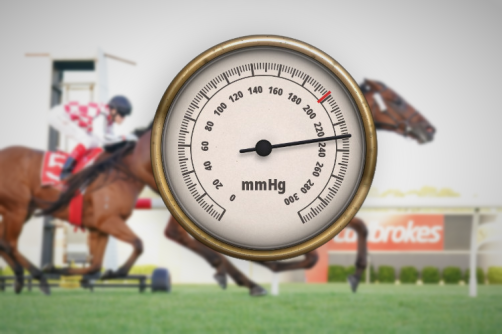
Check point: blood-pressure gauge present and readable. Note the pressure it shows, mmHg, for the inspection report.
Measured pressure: 230 mmHg
